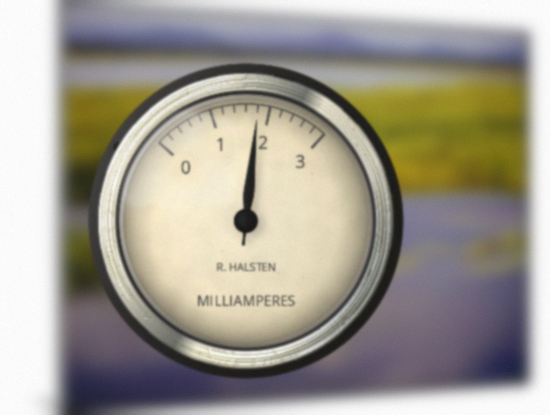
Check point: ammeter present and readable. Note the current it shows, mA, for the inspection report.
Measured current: 1.8 mA
